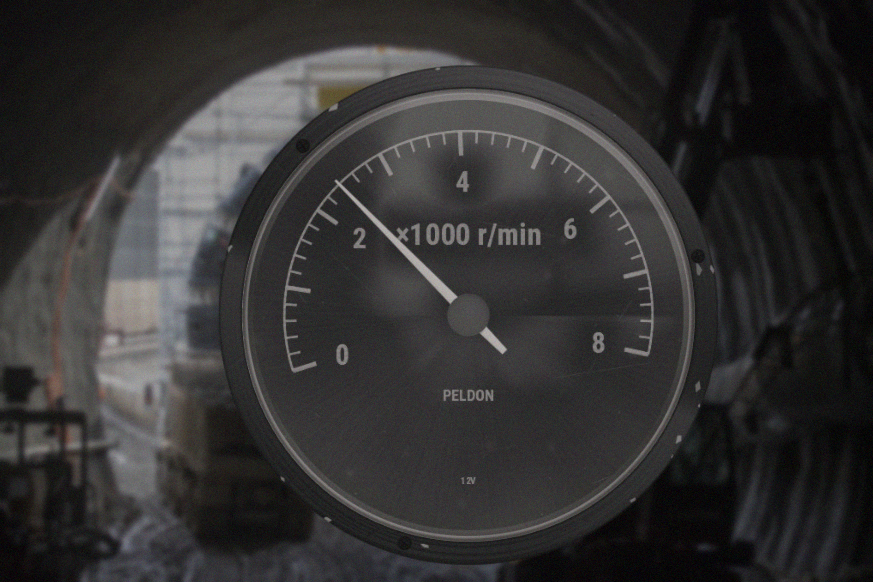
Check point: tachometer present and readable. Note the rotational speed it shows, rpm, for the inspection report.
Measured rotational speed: 2400 rpm
